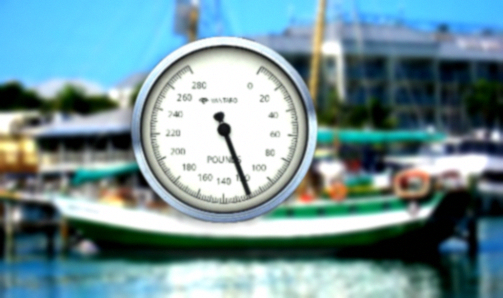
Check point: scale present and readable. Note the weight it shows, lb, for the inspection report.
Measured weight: 120 lb
